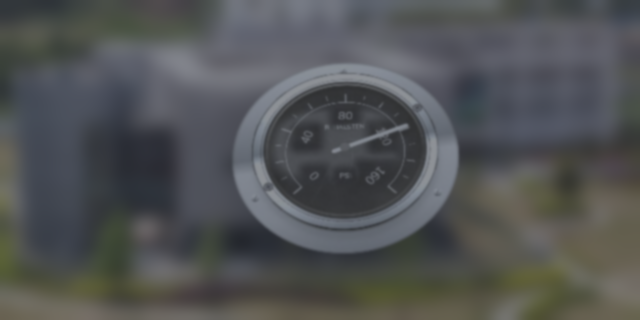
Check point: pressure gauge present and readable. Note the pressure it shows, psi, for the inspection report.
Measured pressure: 120 psi
